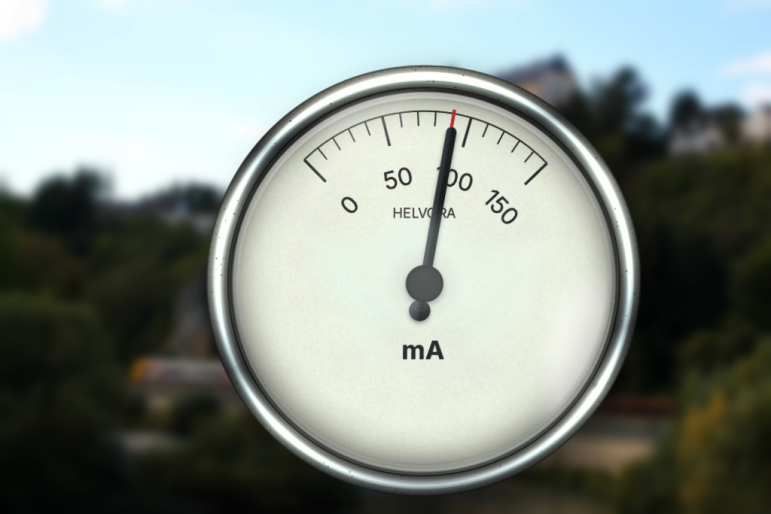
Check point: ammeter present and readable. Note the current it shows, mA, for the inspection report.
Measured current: 90 mA
